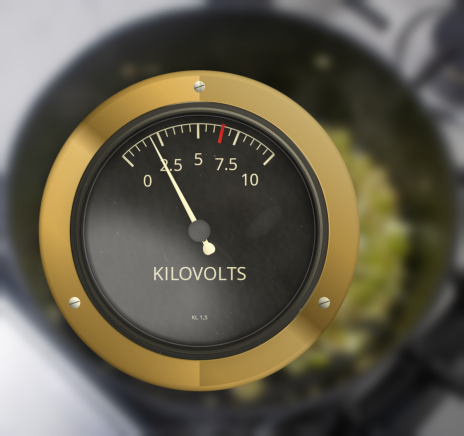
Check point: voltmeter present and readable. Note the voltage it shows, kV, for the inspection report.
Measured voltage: 2 kV
